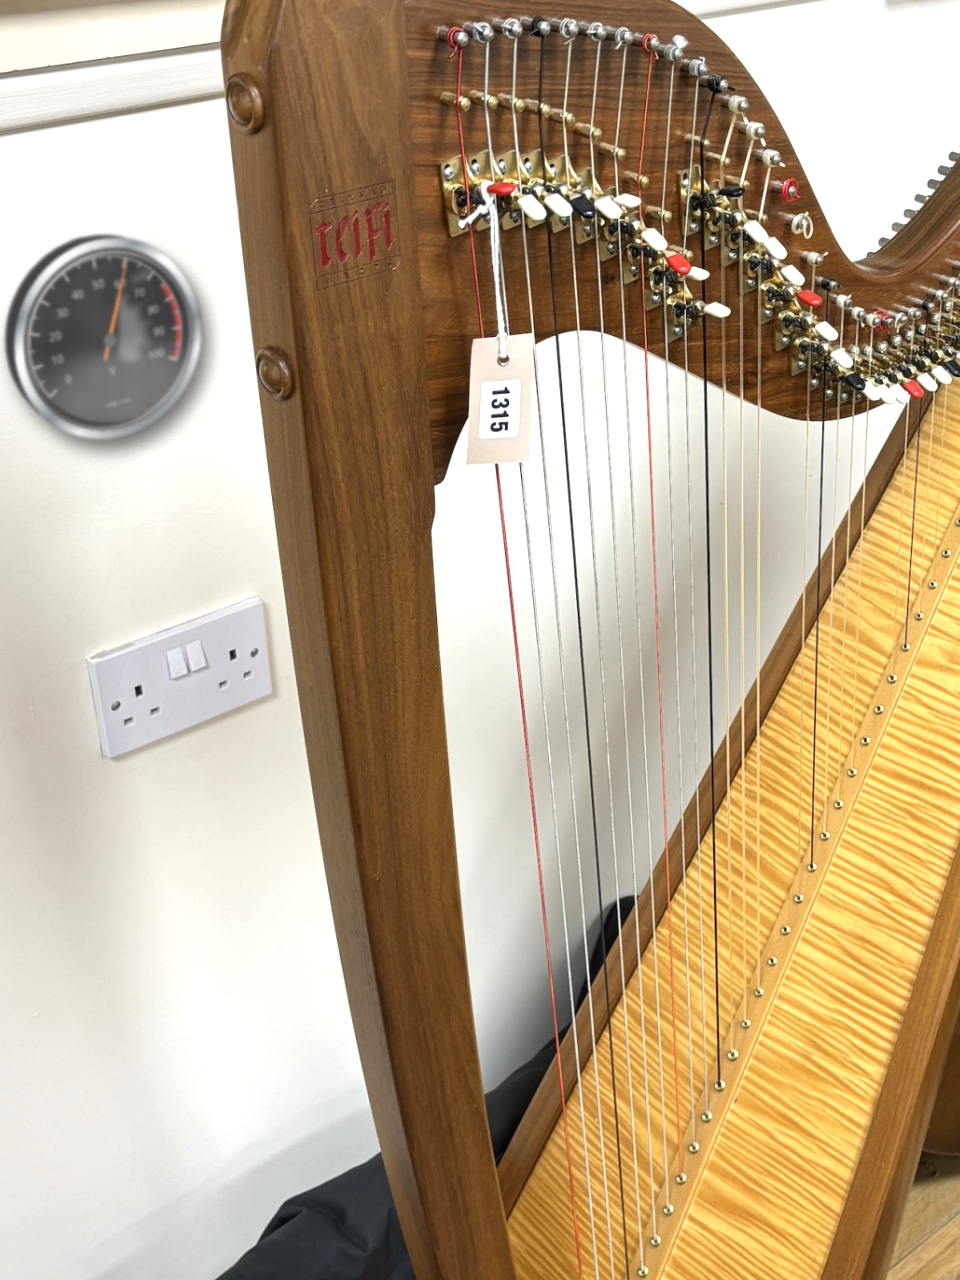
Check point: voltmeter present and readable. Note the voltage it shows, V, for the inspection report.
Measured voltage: 60 V
